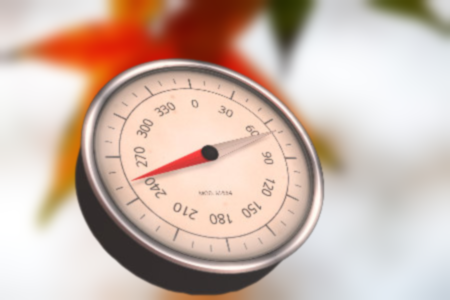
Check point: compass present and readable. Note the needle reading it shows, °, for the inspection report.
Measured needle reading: 250 °
